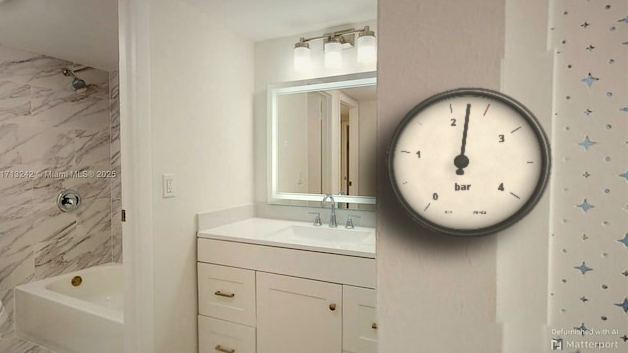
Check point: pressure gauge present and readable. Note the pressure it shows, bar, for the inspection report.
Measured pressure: 2.25 bar
